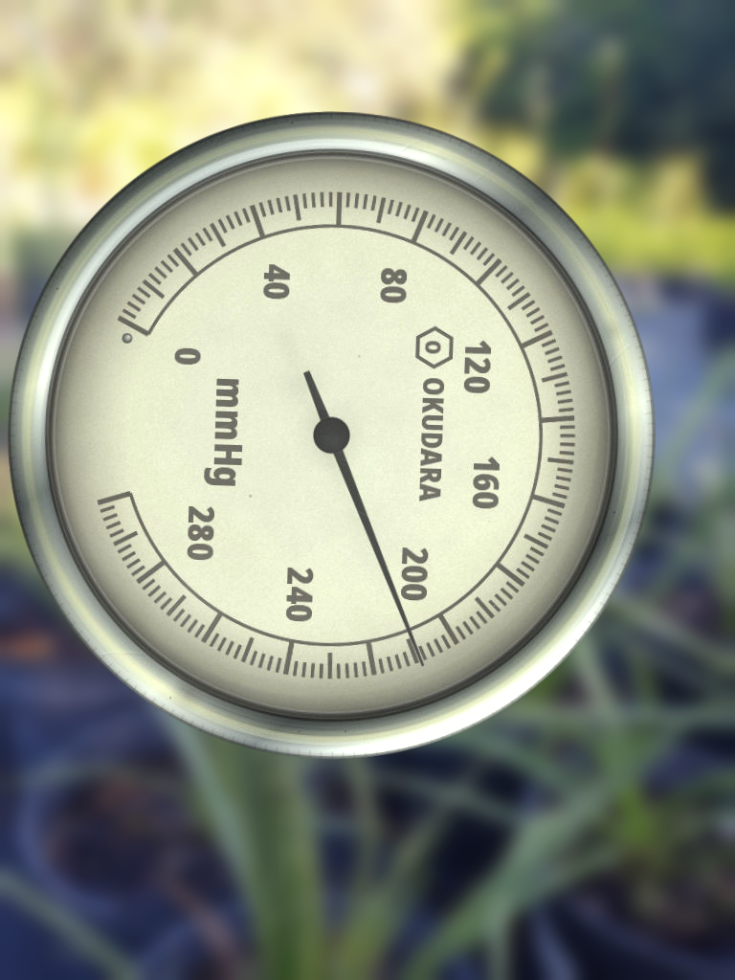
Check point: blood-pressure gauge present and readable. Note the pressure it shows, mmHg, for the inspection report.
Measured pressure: 209 mmHg
